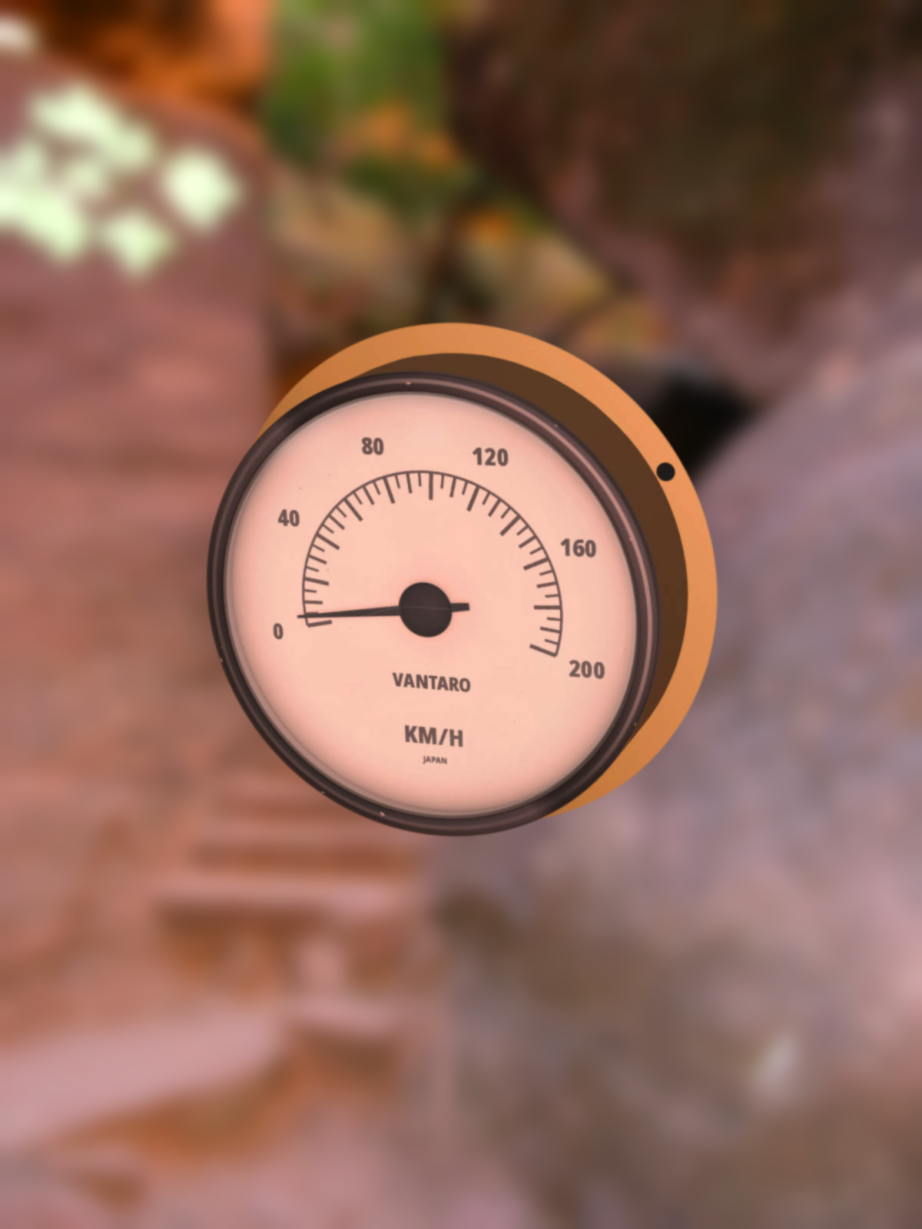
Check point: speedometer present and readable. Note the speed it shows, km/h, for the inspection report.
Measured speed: 5 km/h
